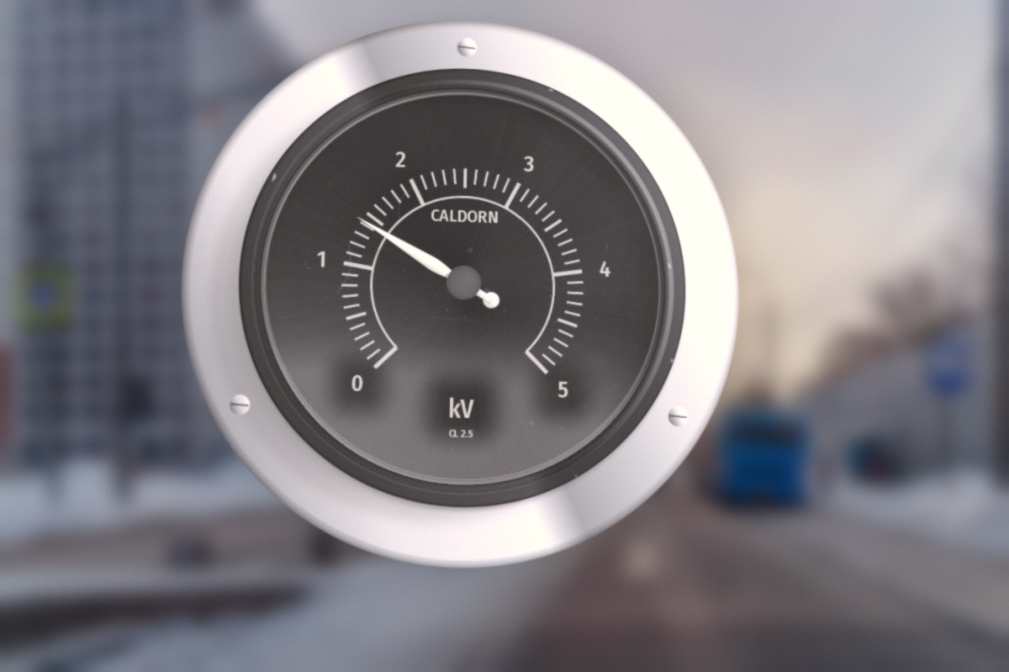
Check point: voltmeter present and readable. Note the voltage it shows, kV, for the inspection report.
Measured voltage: 1.4 kV
